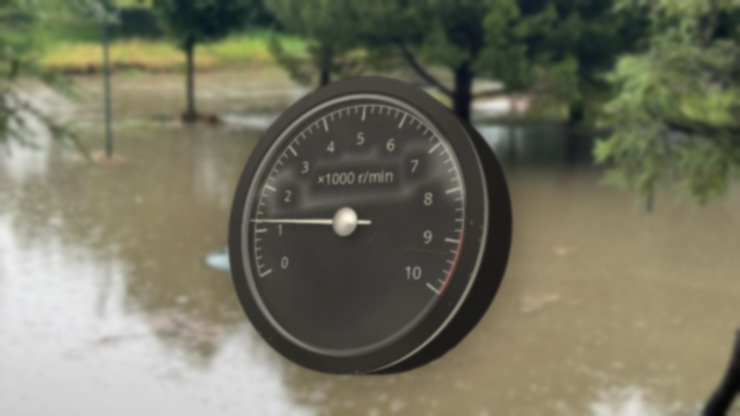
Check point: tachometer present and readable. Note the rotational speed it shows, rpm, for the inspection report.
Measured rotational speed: 1200 rpm
